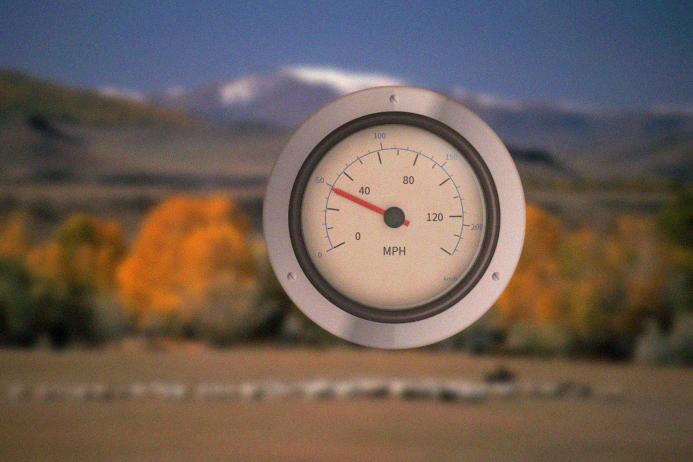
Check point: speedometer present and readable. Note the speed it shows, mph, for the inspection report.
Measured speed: 30 mph
